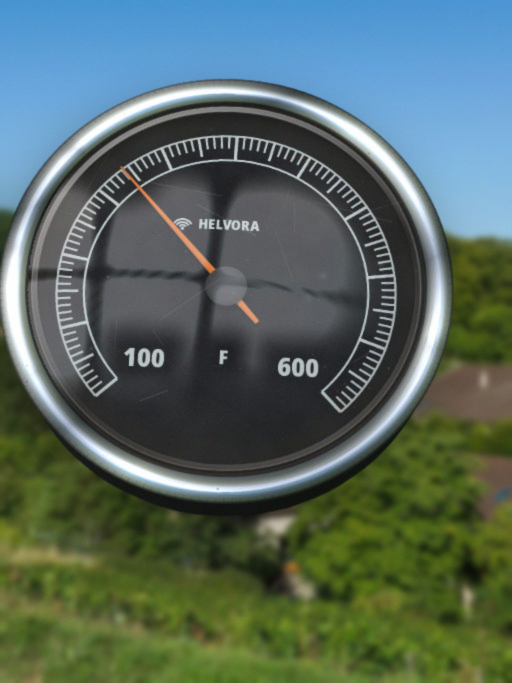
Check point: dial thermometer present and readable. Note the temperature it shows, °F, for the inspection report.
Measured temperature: 270 °F
